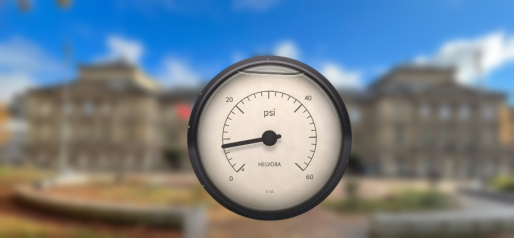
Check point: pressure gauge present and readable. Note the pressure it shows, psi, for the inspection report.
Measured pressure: 8 psi
